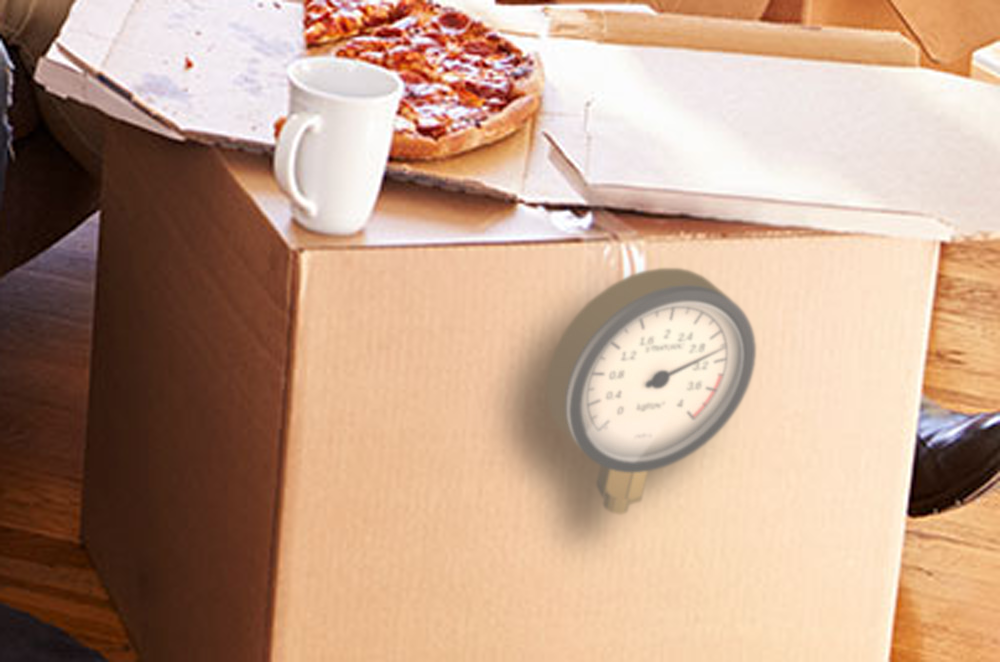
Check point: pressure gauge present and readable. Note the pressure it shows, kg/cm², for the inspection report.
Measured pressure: 3 kg/cm²
